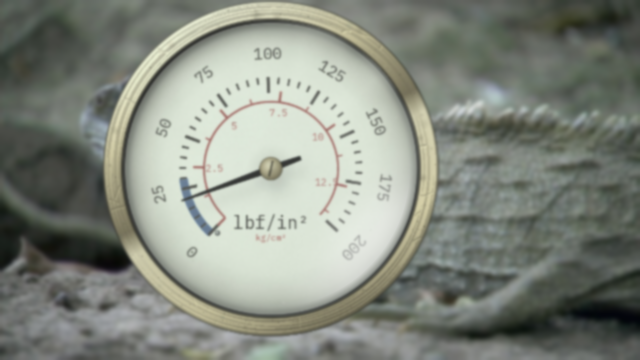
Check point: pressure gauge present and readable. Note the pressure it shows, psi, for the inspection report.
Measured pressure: 20 psi
